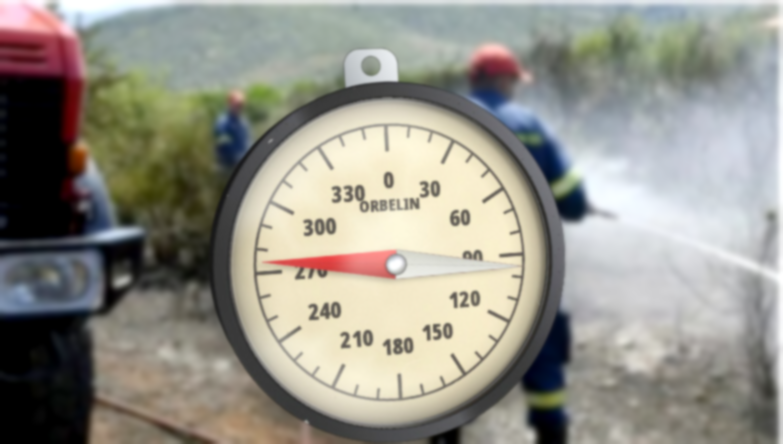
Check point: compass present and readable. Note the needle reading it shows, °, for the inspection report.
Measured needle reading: 275 °
